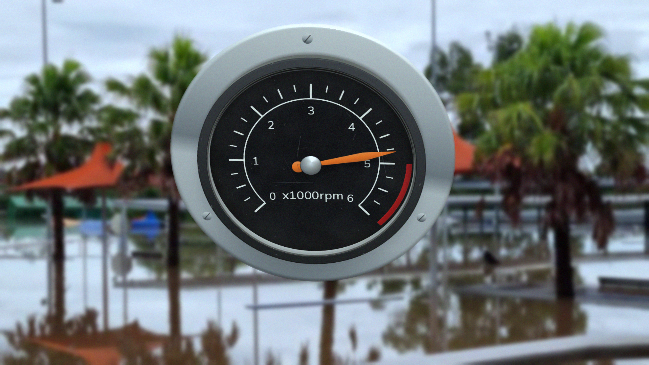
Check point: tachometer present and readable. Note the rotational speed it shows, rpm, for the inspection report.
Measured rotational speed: 4750 rpm
